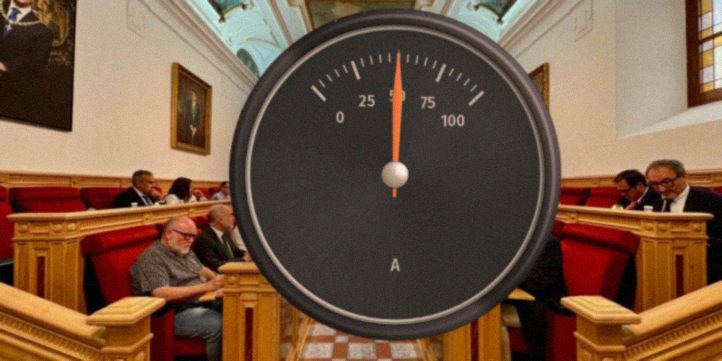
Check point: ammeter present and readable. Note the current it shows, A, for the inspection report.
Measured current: 50 A
